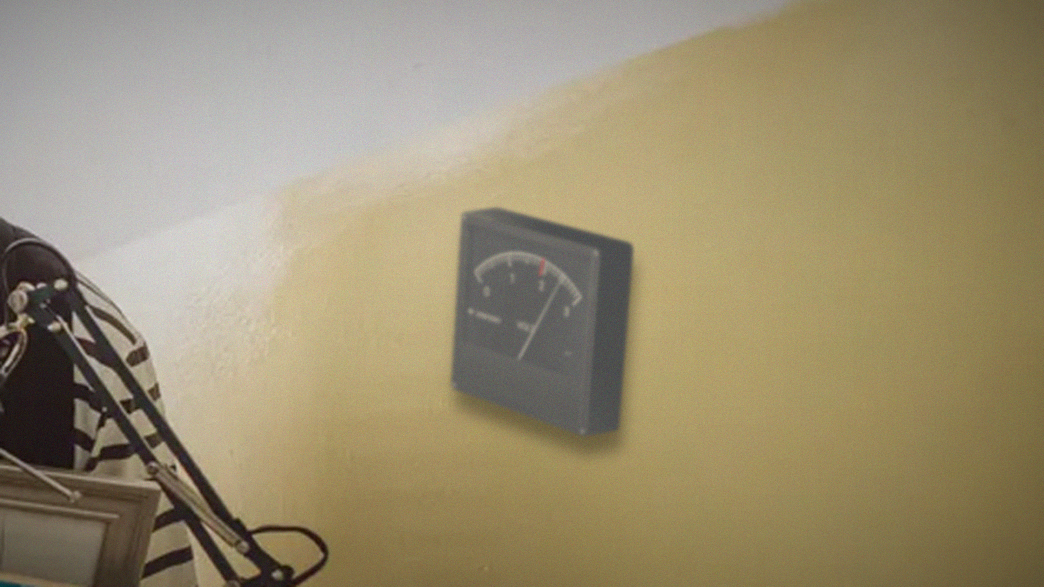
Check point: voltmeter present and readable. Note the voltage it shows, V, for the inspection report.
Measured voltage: 2.5 V
